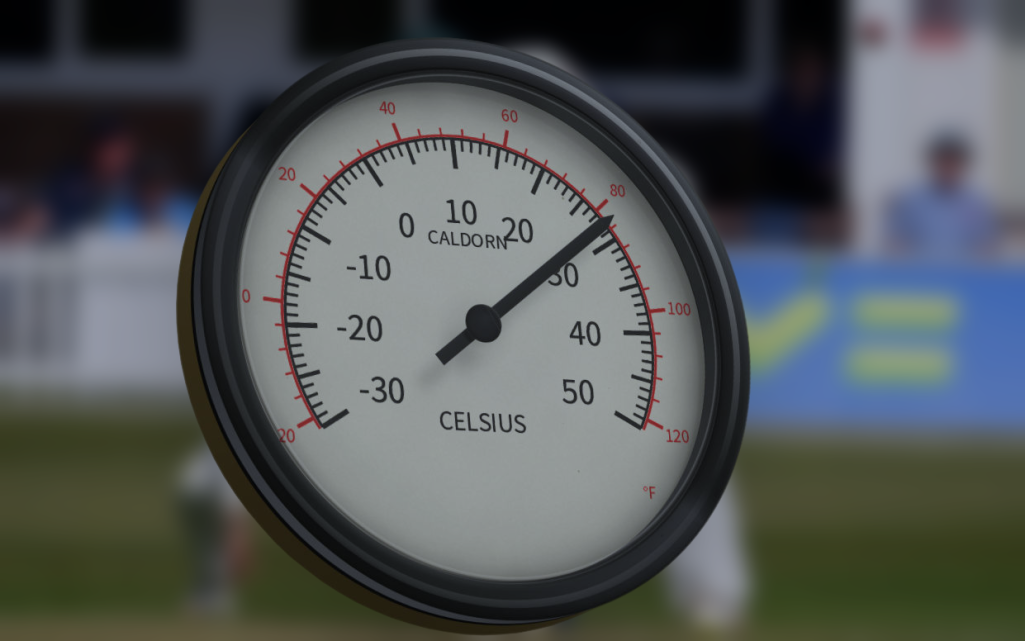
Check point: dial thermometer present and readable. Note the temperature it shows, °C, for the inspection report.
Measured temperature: 28 °C
